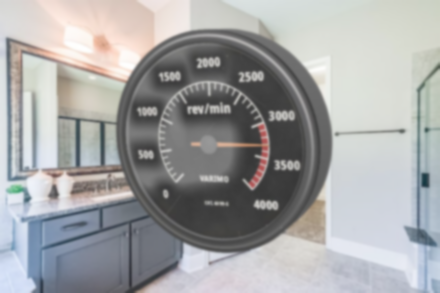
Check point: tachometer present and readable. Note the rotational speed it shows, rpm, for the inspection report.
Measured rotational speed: 3300 rpm
